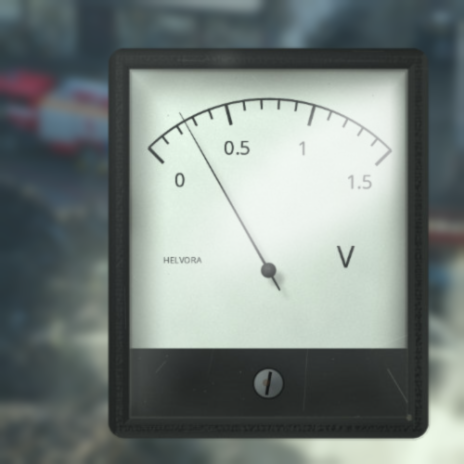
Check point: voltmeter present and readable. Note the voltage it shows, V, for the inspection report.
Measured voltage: 0.25 V
